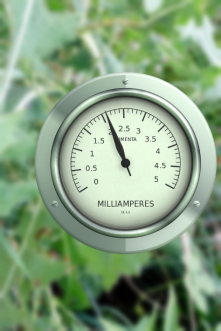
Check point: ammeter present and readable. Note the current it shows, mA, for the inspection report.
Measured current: 2.1 mA
